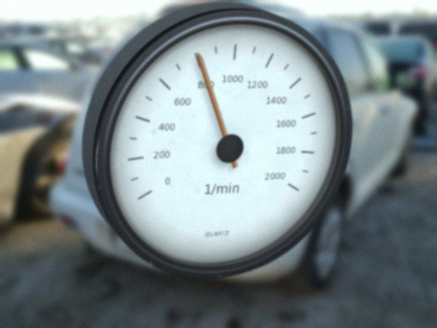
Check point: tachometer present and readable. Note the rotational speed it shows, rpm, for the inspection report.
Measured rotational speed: 800 rpm
